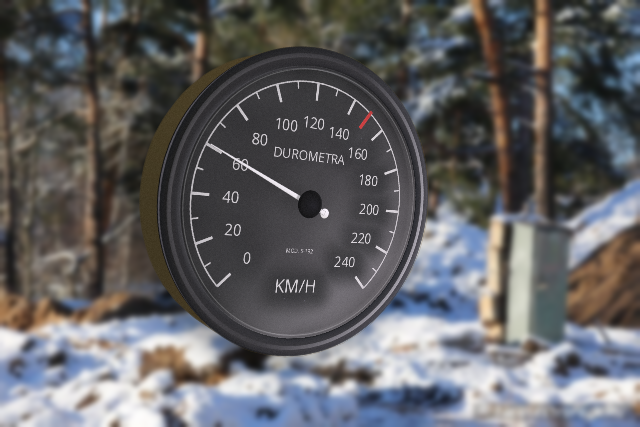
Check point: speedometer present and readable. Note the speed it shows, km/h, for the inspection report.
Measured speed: 60 km/h
